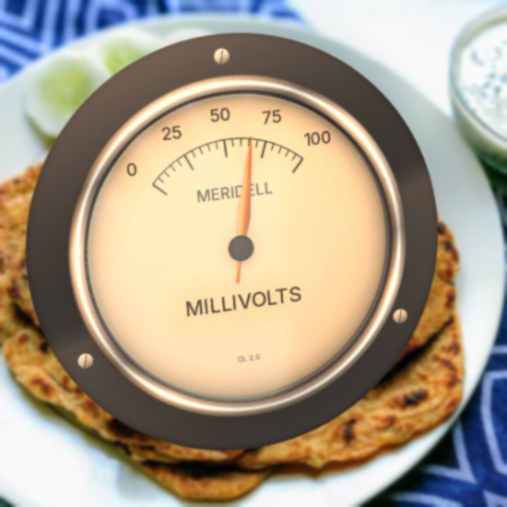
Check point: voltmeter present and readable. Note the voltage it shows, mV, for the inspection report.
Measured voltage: 65 mV
